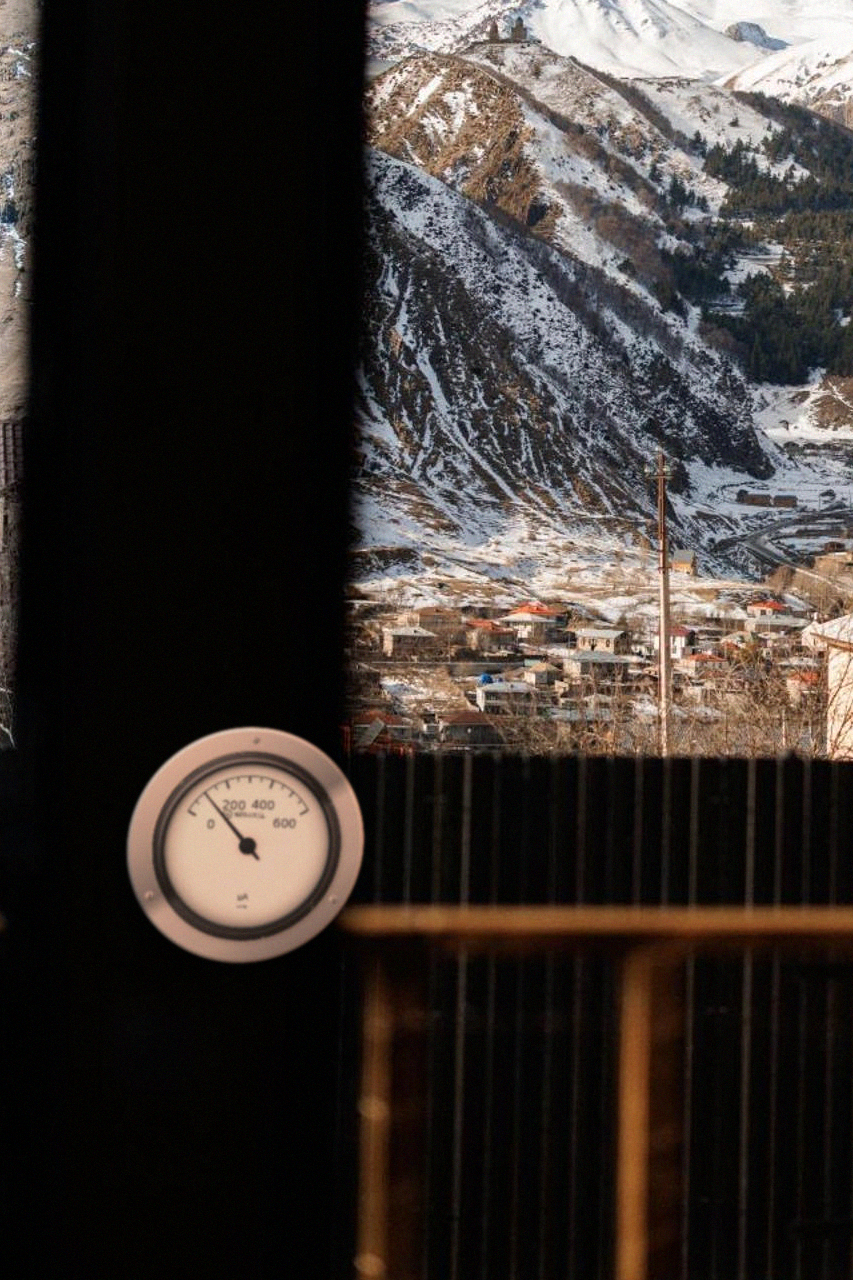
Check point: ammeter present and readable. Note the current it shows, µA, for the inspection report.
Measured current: 100 µA
